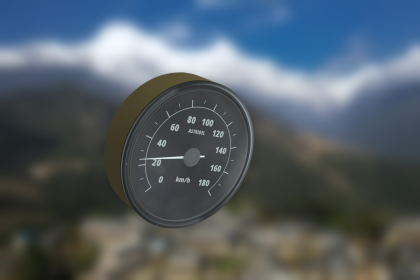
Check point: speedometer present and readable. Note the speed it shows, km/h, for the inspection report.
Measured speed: 25 km/h
